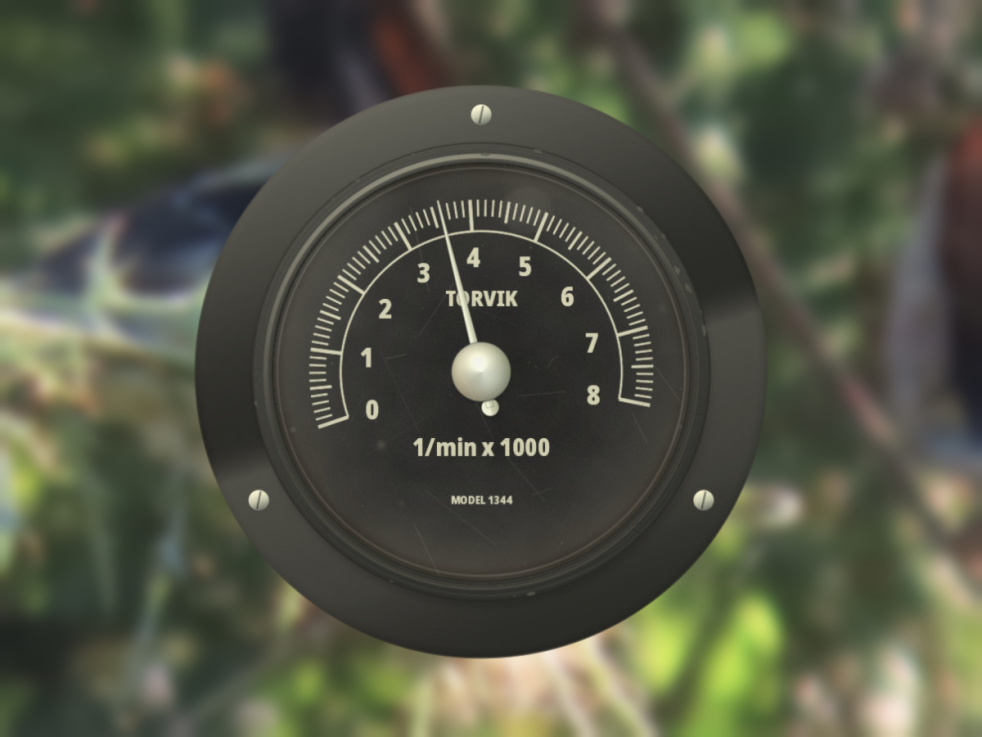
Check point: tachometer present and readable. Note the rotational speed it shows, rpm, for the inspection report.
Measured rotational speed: 3600 rpm
